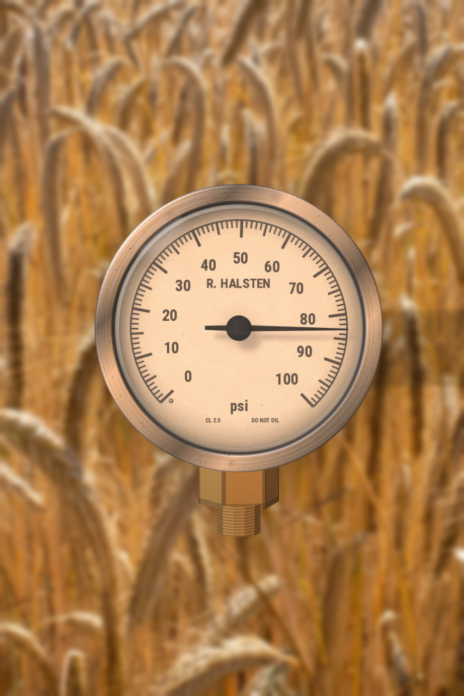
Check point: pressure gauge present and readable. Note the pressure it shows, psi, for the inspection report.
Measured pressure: 83 psi
